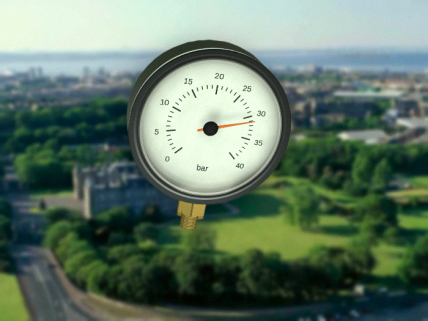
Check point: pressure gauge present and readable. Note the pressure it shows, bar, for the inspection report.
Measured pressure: 31 bar
